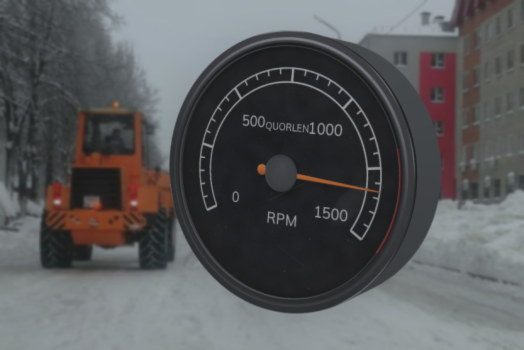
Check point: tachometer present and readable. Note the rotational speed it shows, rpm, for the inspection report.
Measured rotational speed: 1325 rpm
